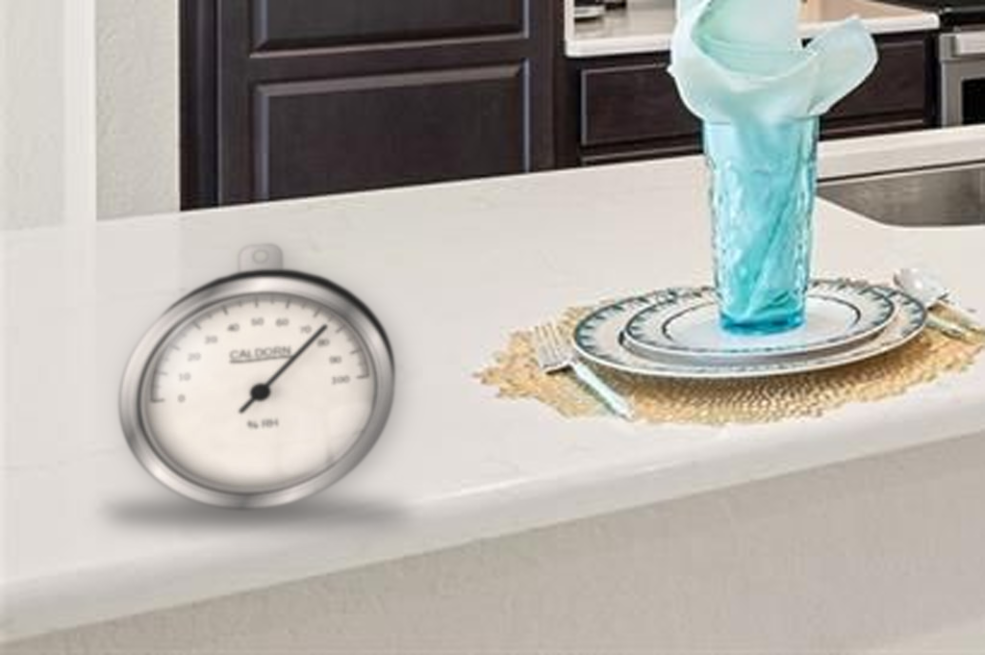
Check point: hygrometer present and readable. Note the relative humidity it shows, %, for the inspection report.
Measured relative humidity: 75 %
